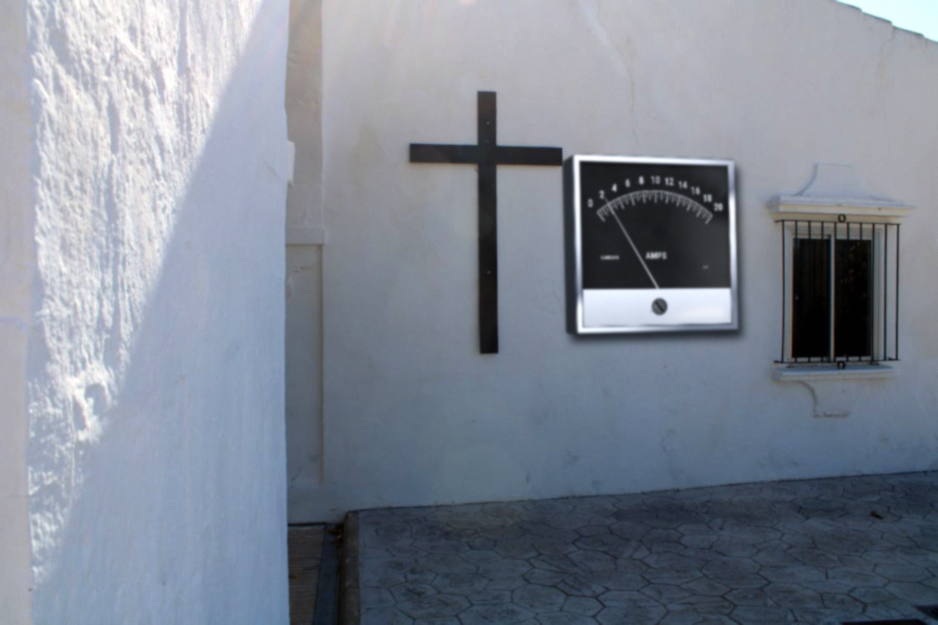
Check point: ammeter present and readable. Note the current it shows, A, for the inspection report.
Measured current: 2 A
